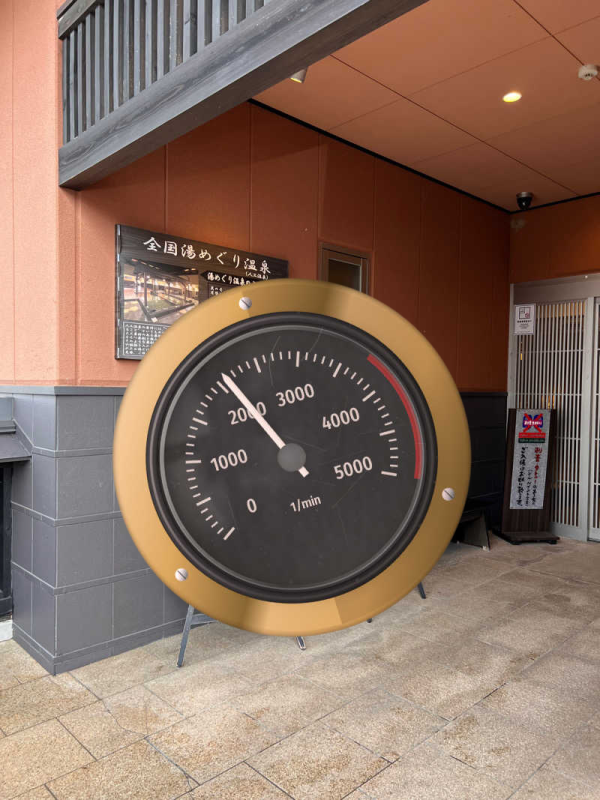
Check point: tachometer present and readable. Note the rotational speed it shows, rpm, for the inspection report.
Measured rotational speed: 2100 rpm
